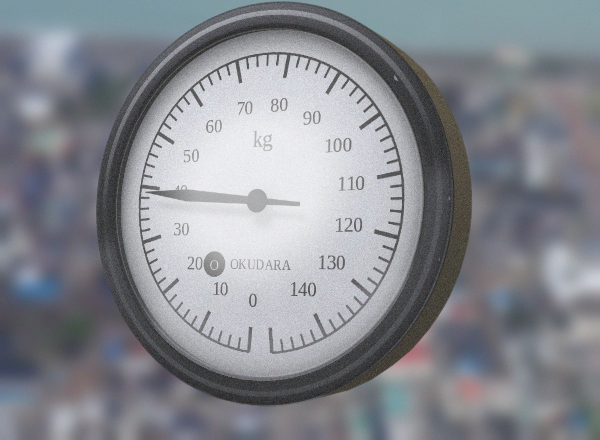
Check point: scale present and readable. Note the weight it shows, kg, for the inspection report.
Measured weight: 39 kg
